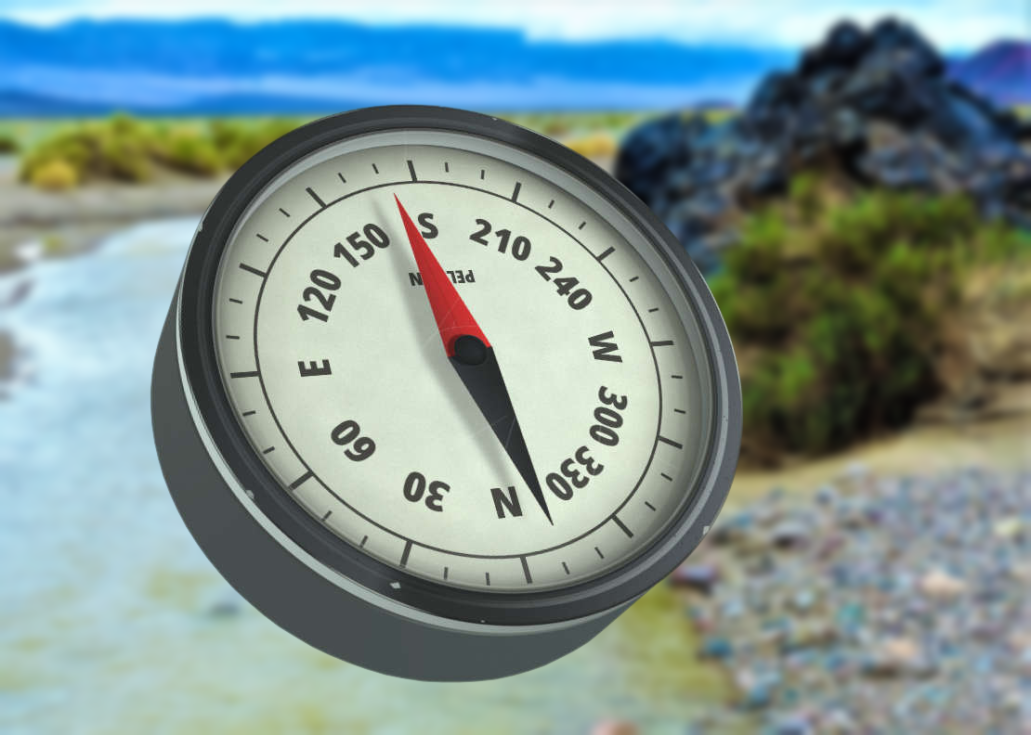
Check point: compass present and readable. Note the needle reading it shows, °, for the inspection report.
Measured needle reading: 170 °
